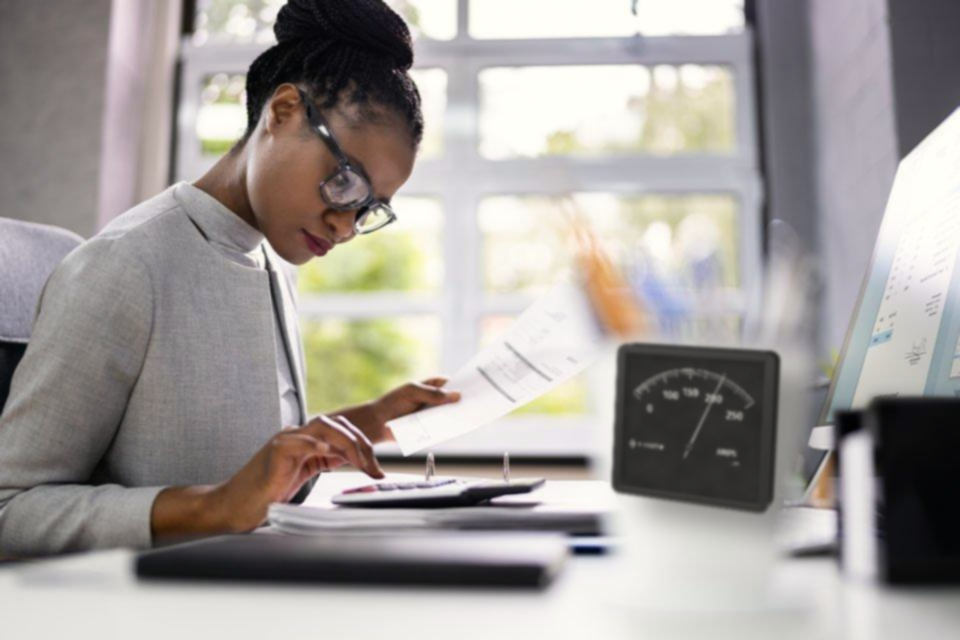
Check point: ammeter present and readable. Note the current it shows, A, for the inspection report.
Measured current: 200 A
